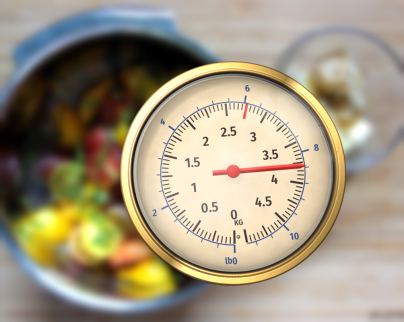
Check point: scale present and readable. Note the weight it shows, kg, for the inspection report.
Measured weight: 3.8 kg
